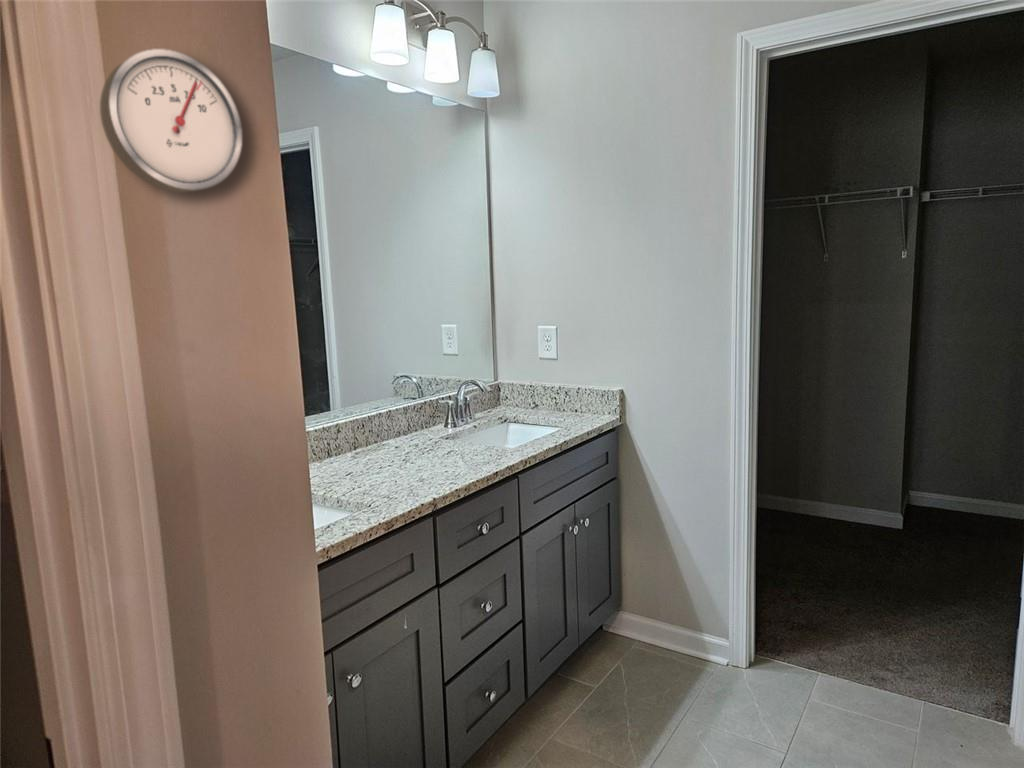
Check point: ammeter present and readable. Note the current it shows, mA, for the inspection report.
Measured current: 7.5 mA
